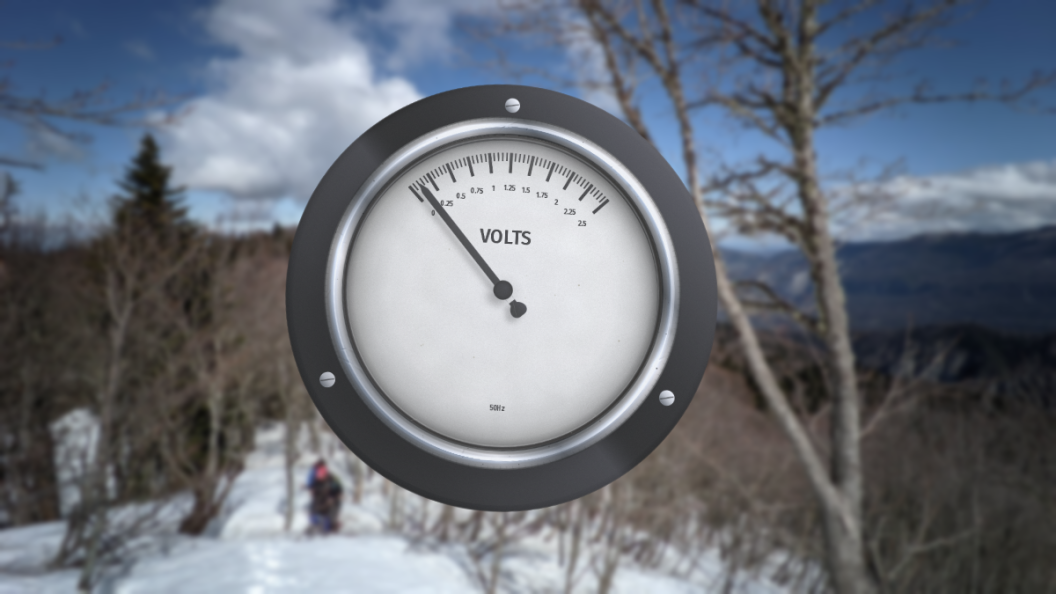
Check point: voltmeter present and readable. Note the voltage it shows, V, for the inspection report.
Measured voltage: 0.1 V
